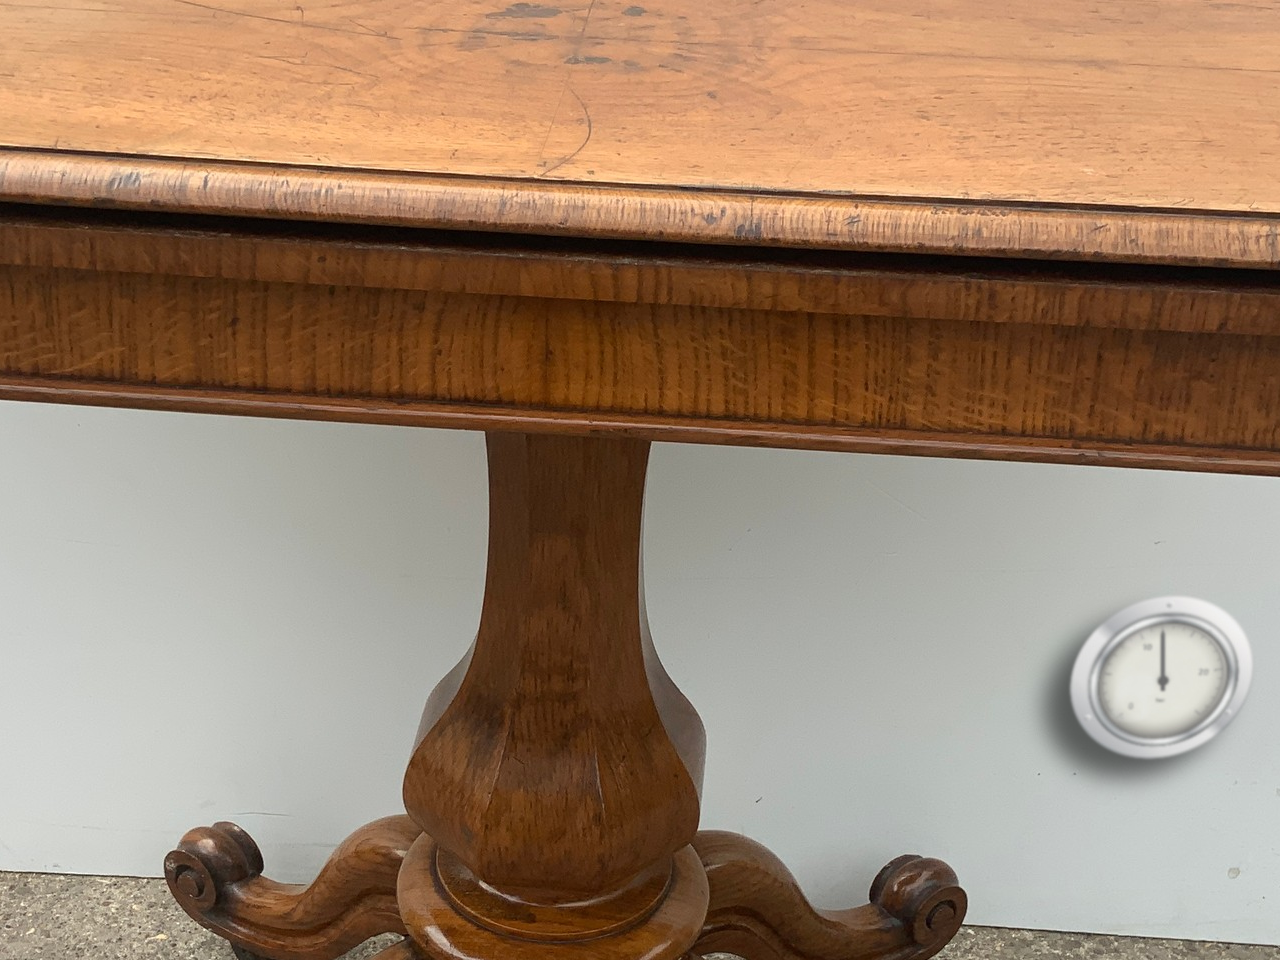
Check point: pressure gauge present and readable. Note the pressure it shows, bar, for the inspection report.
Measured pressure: 12 bar
